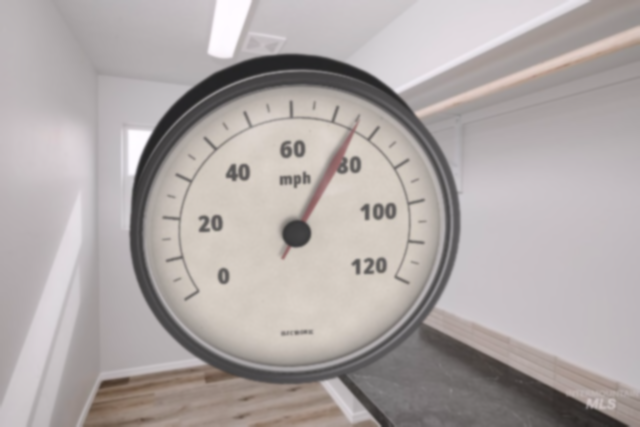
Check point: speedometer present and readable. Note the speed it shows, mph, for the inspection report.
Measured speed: 75 mph
